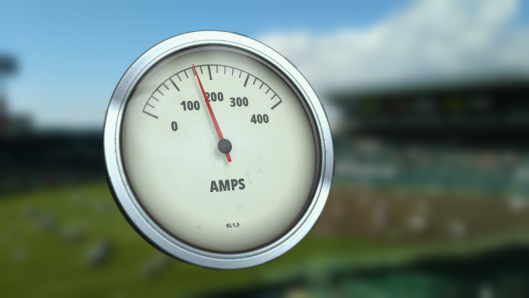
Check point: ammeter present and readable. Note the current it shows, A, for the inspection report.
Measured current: 160 A
